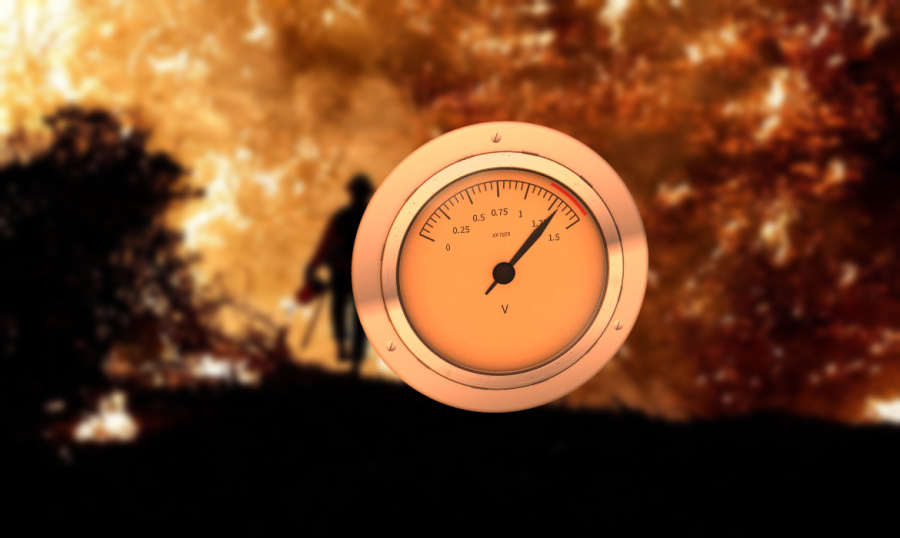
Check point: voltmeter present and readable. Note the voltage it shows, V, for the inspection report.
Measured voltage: 1.3 V
